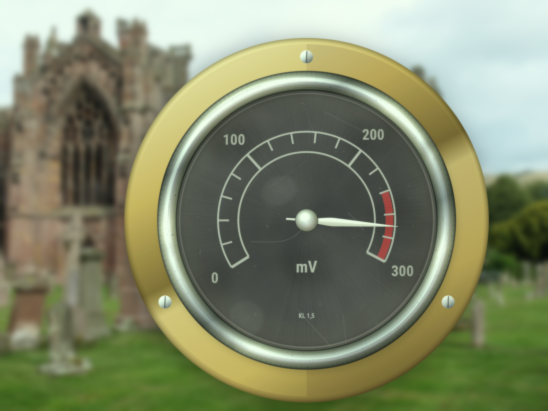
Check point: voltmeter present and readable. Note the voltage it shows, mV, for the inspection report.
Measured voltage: 270 mV
